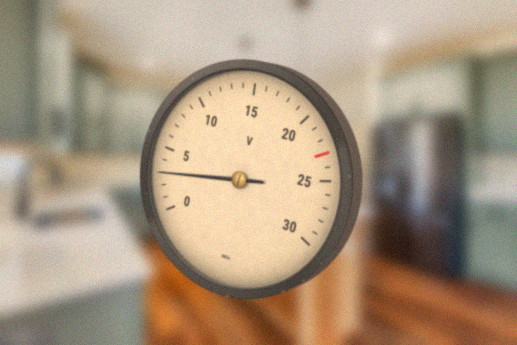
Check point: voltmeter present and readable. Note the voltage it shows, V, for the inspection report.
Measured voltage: 3 V
